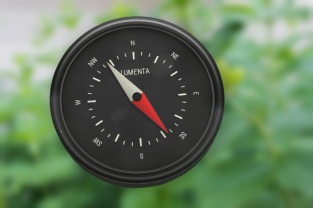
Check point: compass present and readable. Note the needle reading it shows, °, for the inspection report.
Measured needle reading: 145 °
